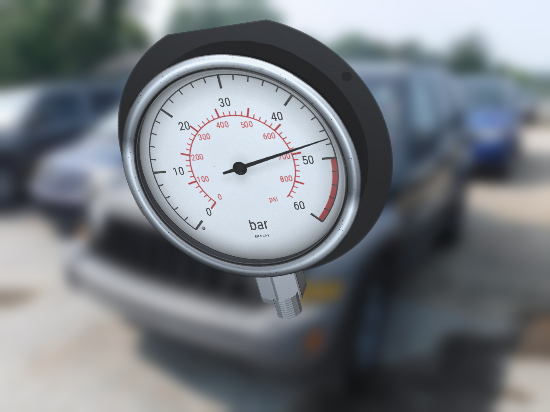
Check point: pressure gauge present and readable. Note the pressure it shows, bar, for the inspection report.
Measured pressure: 47 bar
